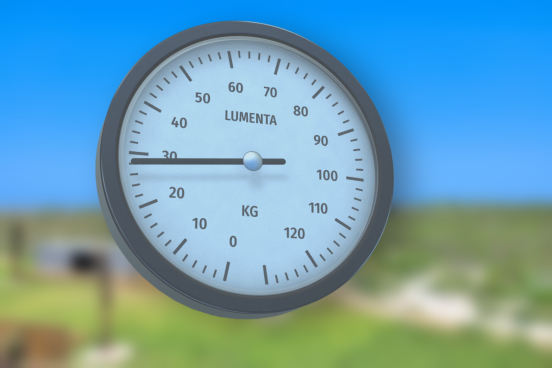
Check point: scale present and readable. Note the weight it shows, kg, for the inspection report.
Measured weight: 28 kg
